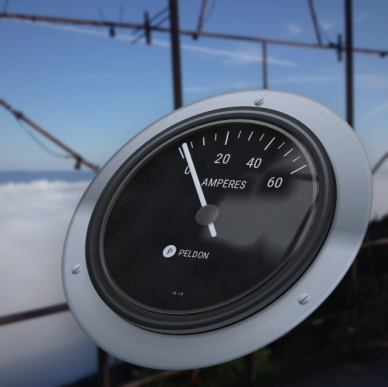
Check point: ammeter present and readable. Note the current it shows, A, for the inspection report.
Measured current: 2.5 A
